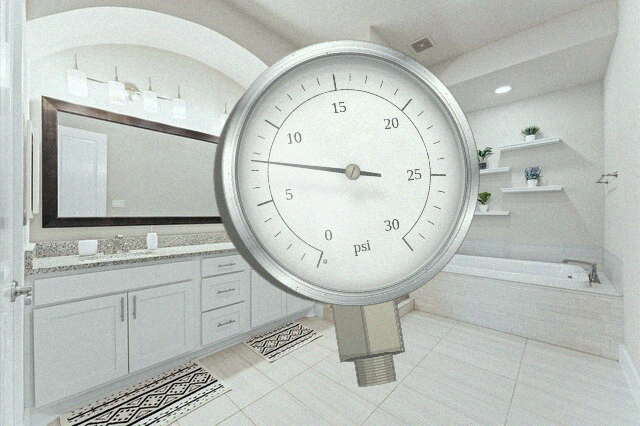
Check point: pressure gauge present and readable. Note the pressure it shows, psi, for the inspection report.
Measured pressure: 7.5 psi
